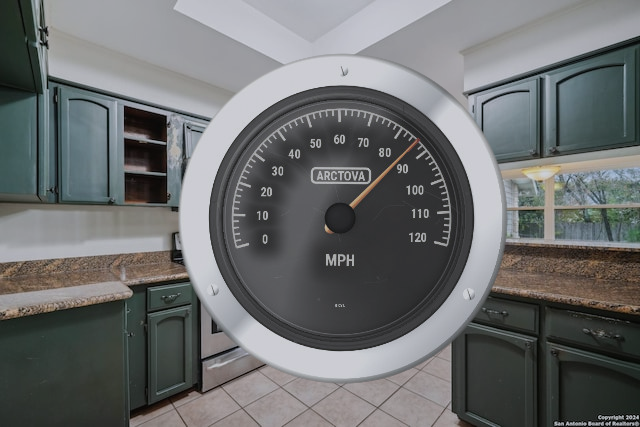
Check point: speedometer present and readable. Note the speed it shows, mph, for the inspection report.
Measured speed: 86 mph
